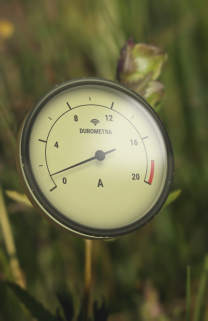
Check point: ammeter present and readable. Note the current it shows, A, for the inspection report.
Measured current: 1 A
